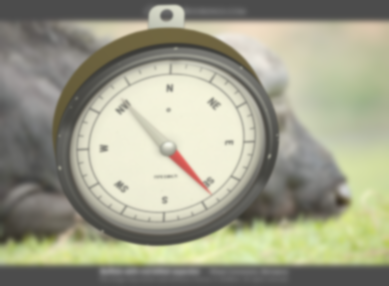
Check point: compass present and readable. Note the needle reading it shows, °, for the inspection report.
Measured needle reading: 140 °
